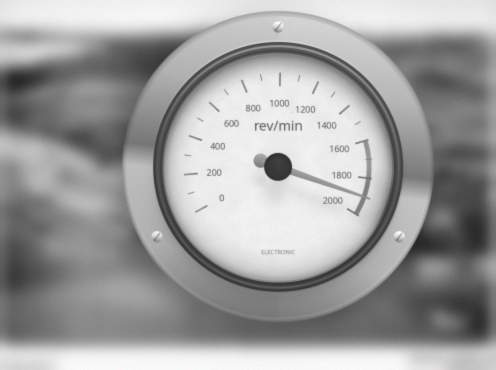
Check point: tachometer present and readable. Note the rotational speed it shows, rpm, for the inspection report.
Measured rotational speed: 1900 rpm
